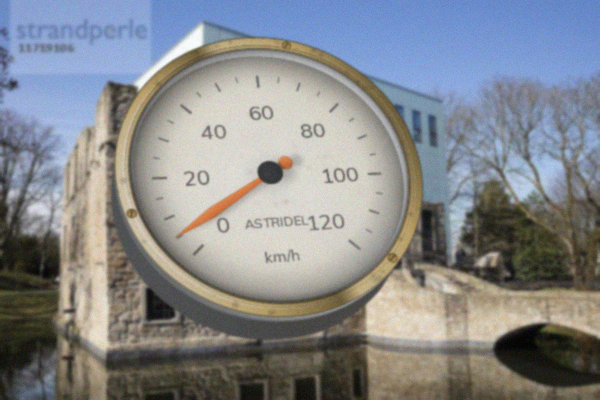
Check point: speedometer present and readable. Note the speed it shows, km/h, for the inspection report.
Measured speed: 5 km/h
